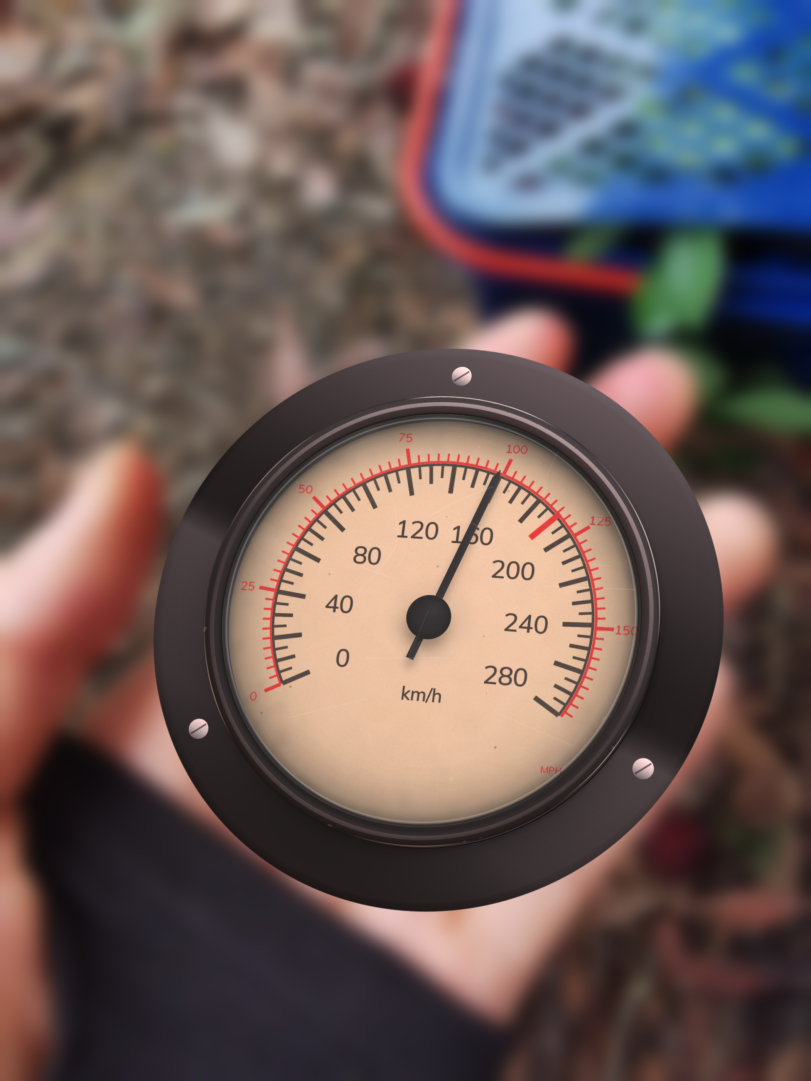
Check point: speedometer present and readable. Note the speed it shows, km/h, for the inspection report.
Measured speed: 160 km/h
